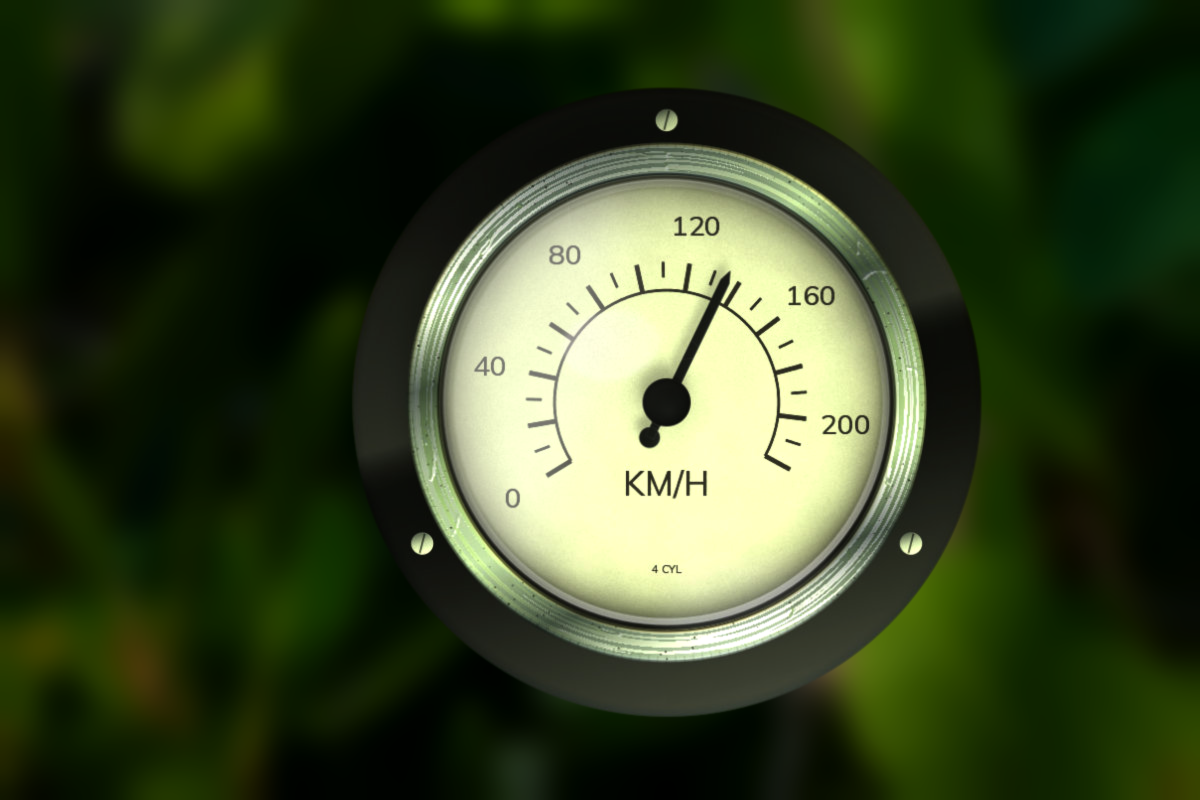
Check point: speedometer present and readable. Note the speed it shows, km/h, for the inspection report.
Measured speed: 135 km/h
